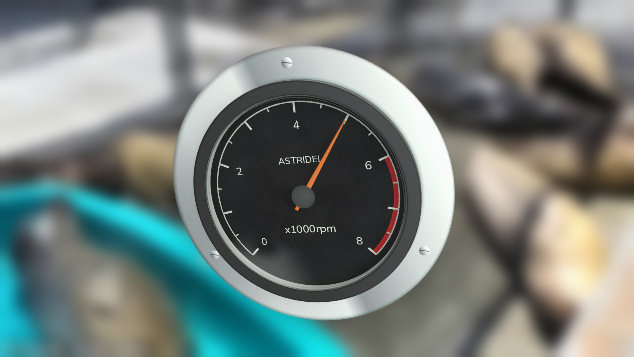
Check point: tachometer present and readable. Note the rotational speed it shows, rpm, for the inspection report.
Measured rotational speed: 5000 rpm
